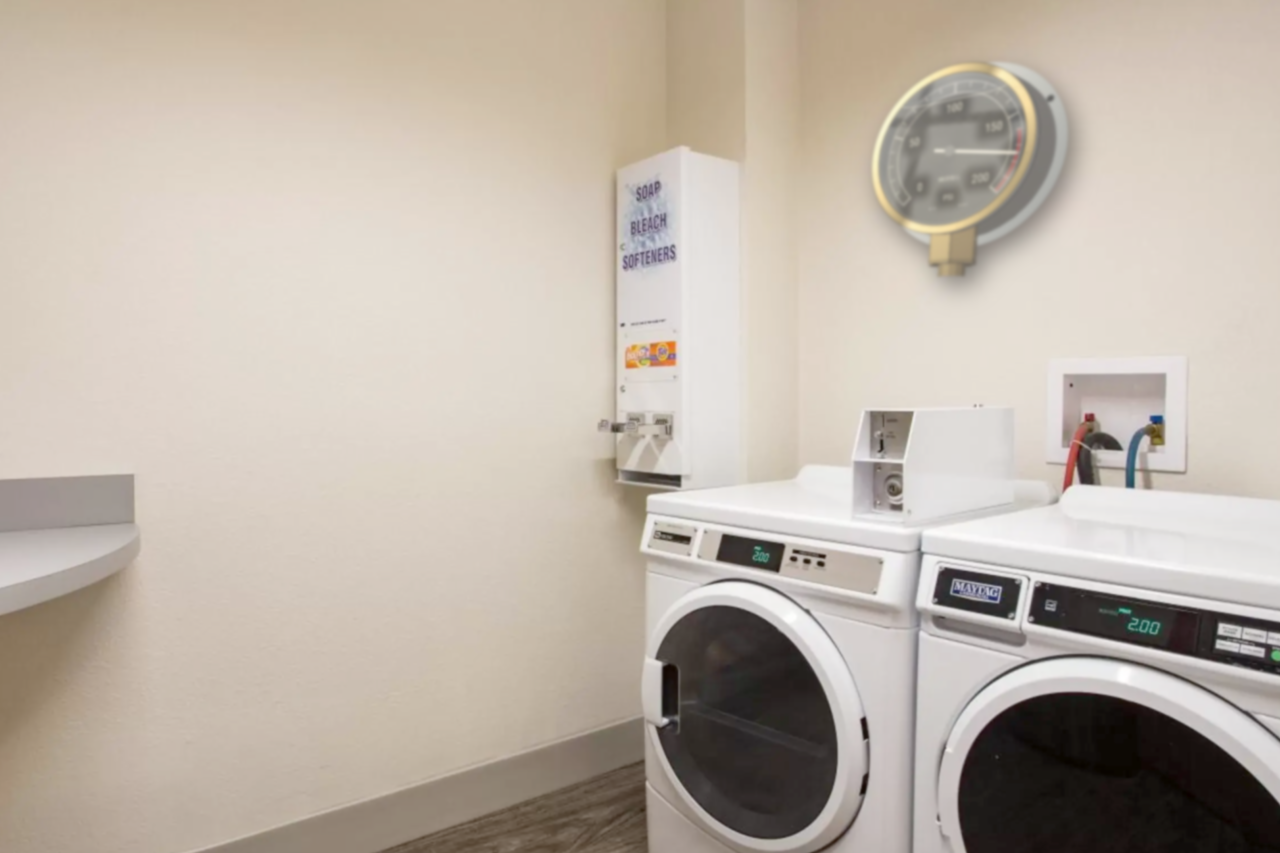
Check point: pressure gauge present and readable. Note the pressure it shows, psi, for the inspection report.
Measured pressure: 175 psi
